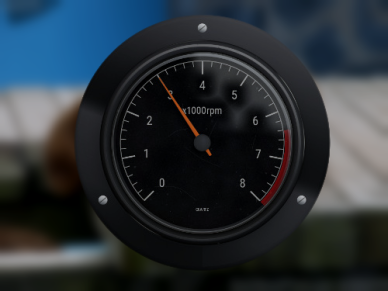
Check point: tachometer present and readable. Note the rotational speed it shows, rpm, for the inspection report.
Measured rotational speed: 3000 rpm
